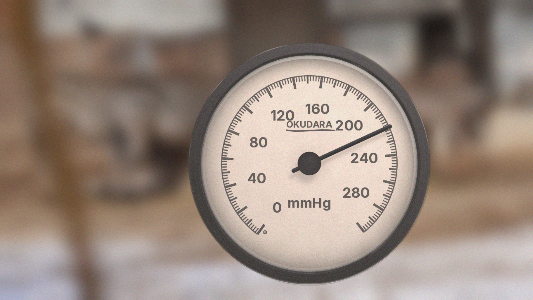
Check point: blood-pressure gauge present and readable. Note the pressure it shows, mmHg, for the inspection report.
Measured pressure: 220 mmHg
